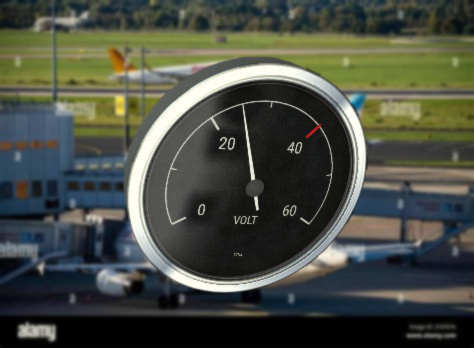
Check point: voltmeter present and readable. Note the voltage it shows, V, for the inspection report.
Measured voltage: 25 V
